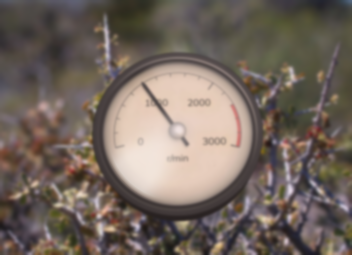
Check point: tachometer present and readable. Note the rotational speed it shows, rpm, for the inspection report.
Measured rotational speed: 1000 rpm
